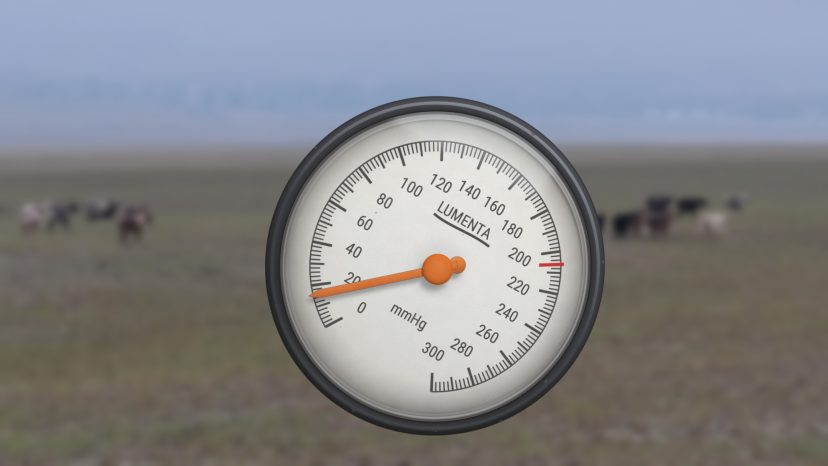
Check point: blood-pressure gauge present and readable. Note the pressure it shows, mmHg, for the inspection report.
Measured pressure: 16 mmHg
